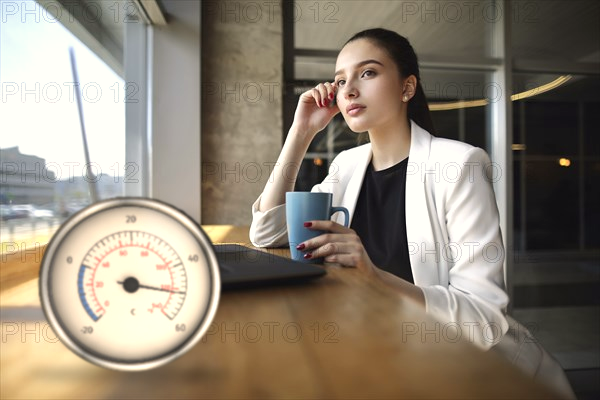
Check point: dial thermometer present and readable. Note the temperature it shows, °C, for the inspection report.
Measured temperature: 50 °C
